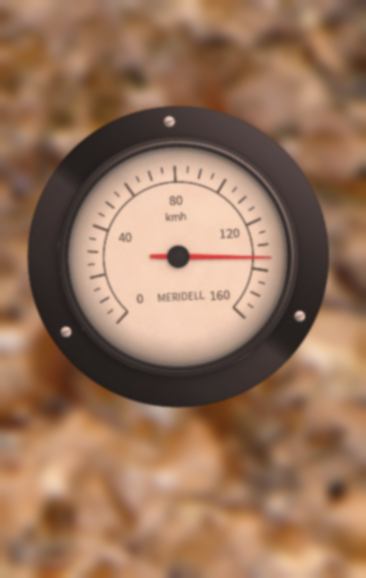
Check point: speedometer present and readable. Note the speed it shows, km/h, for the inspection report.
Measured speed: 135 km/h
